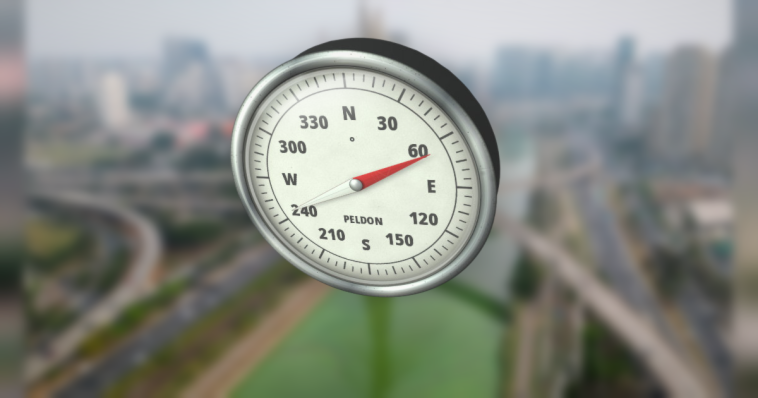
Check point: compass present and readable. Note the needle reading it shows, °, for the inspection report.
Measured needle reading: 65 °
